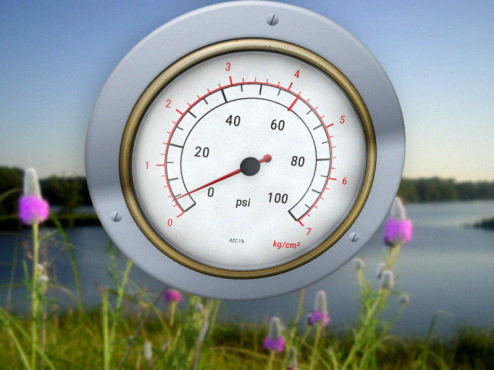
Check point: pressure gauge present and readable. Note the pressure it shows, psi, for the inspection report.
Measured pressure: 5 psi
